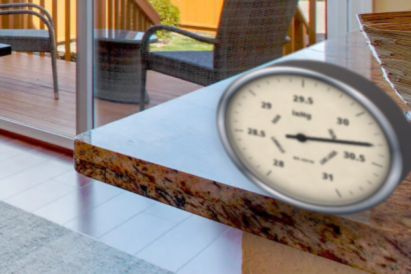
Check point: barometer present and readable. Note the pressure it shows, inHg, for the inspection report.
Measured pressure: 30.3 inHg
